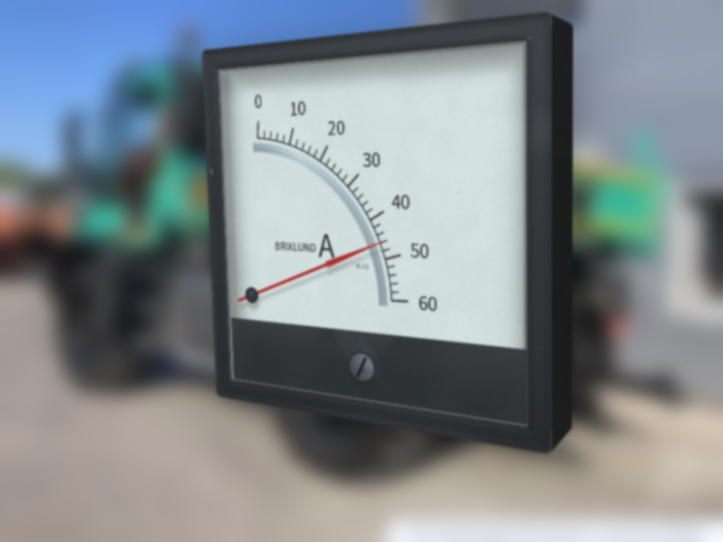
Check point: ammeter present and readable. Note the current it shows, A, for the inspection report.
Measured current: 46 A
